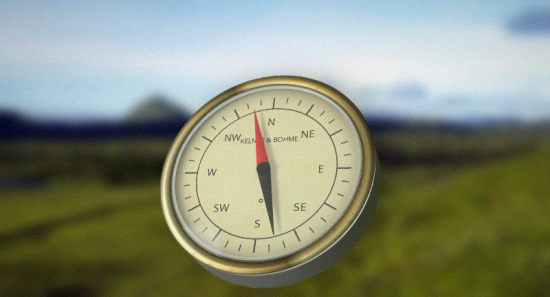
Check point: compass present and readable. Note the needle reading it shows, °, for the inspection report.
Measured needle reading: 345 °
